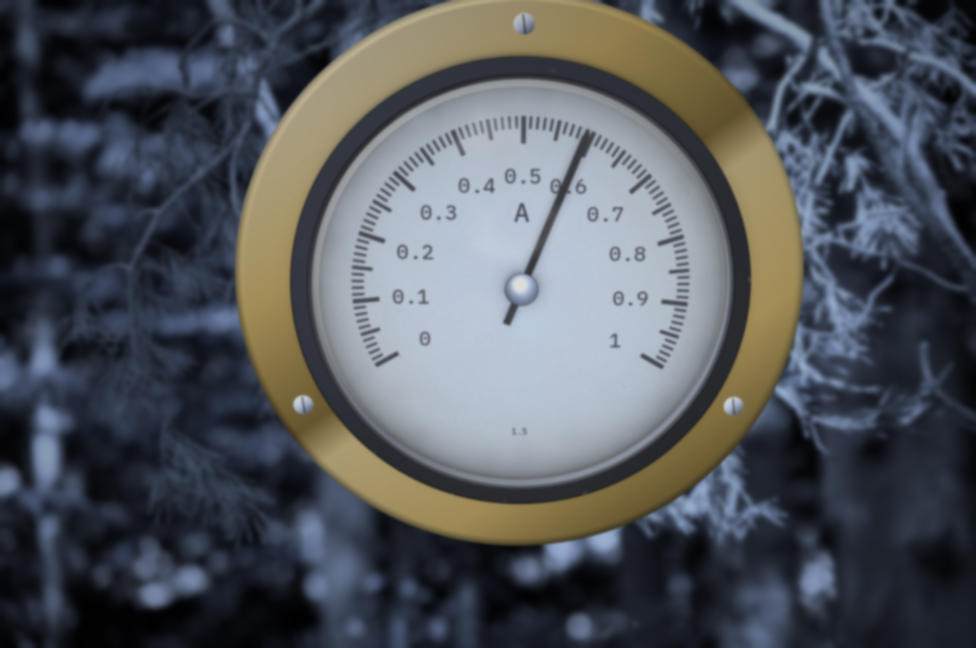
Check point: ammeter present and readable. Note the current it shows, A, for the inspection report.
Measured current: 0.59 A
